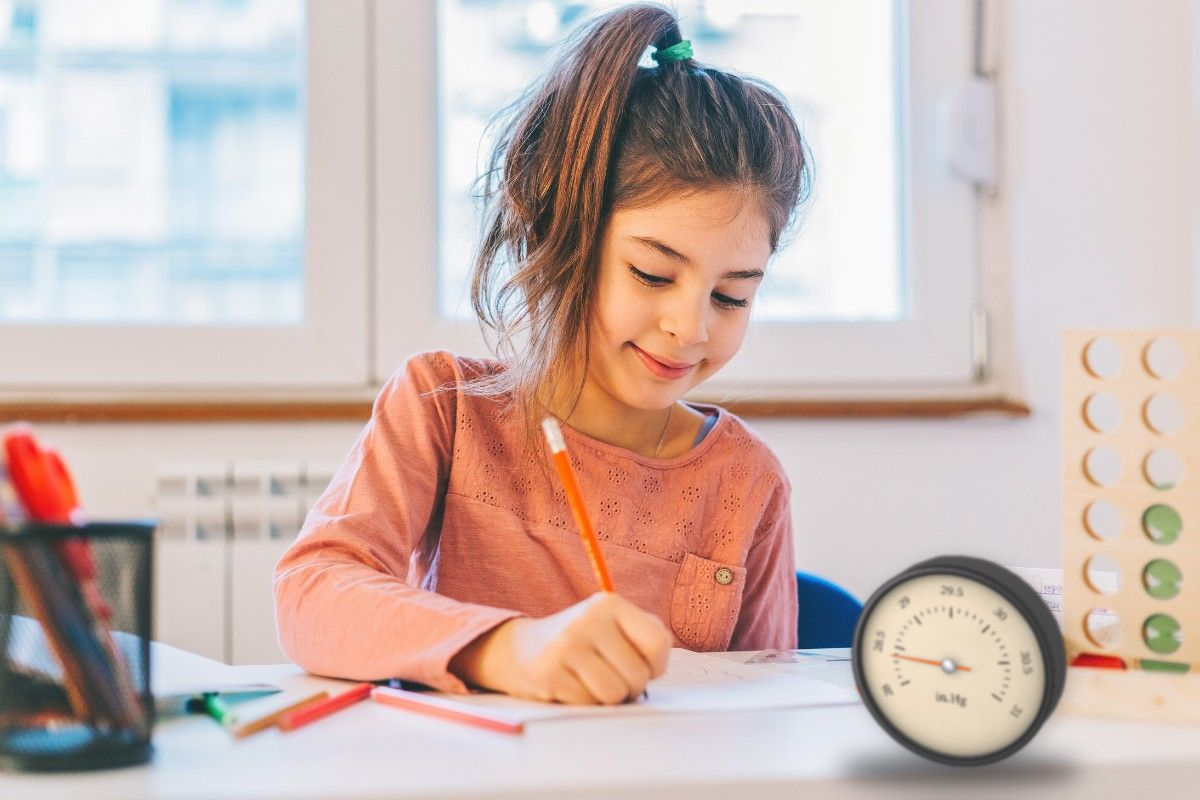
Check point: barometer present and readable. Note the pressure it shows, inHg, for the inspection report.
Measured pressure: 28.4 inHg
